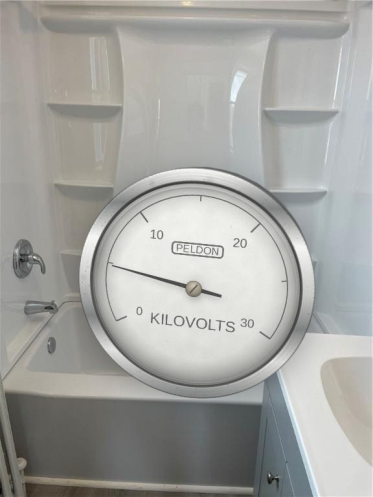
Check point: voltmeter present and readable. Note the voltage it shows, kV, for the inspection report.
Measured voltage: 5 kV
